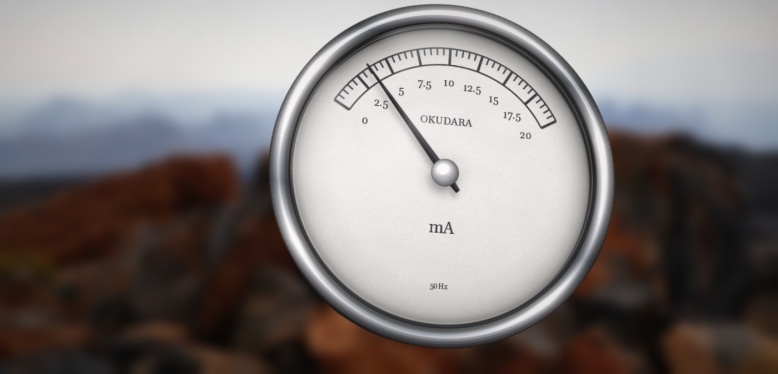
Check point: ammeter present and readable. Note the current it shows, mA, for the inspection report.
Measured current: 3.5 mA
